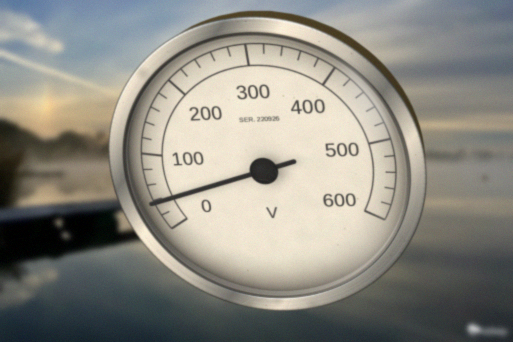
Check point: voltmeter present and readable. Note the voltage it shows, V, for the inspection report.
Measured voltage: 40 V
